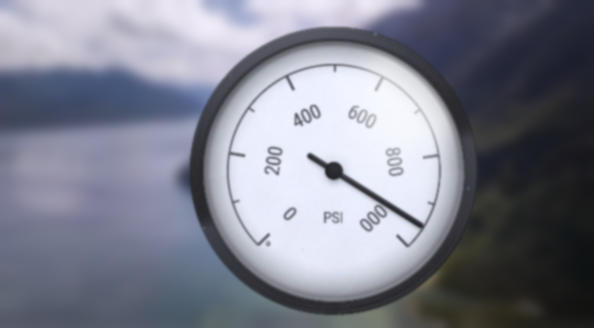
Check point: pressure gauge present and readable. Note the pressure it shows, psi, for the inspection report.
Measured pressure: 950 psi
